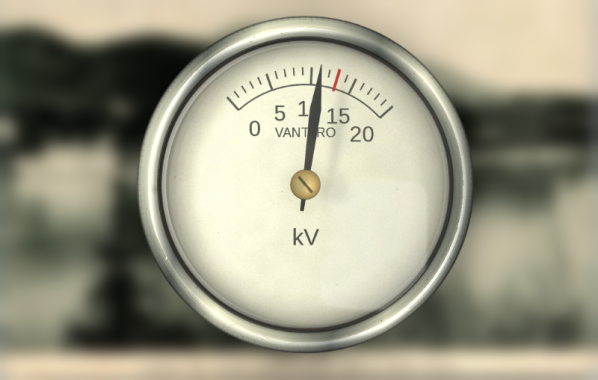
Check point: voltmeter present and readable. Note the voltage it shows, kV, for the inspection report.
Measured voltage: 11 kV
